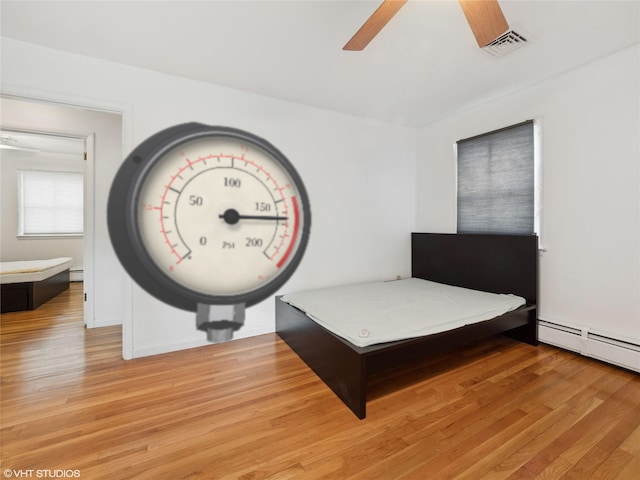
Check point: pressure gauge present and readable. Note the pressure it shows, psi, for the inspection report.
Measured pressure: 165 psi
